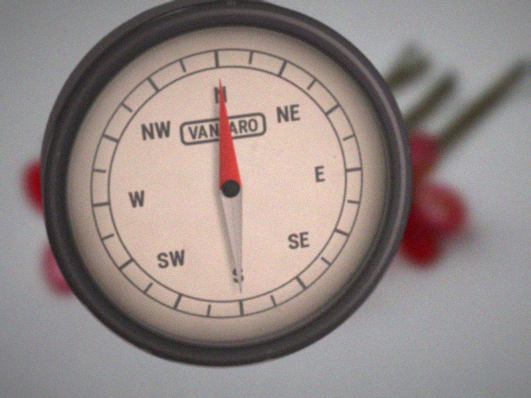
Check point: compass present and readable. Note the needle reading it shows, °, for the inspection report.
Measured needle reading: 0 °
